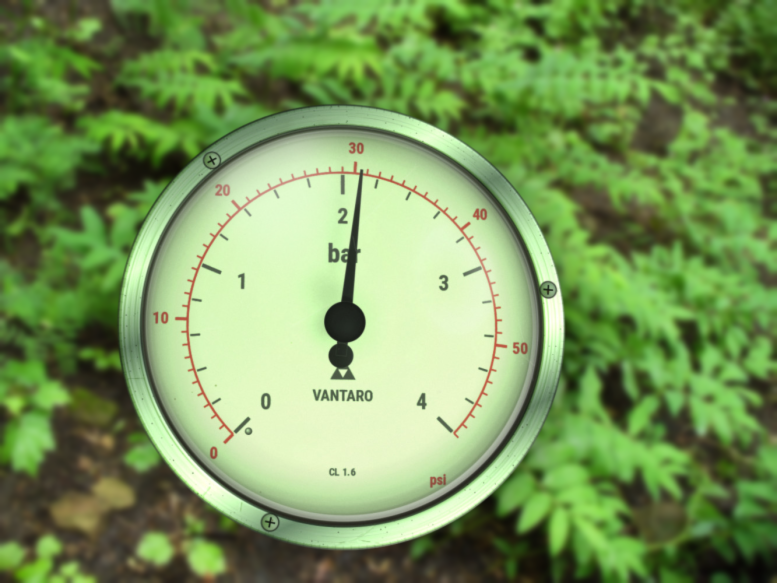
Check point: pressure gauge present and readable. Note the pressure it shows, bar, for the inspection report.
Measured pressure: 2.1 bar
